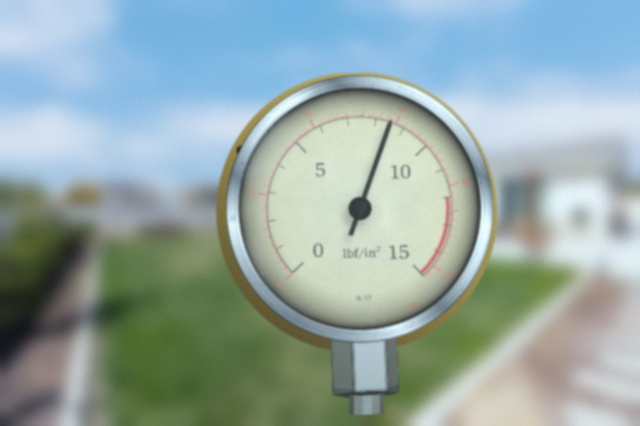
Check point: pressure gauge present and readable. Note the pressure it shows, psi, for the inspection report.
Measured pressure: 8.5 psi
